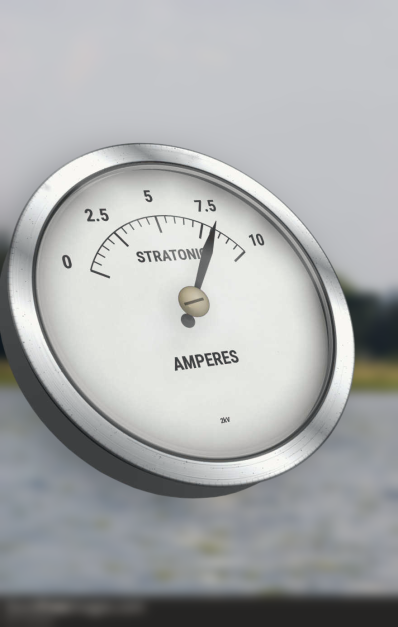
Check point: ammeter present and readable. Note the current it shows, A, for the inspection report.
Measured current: 8 A
